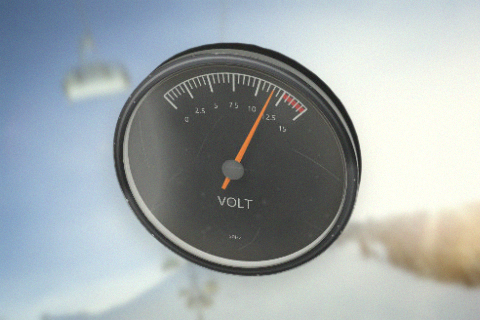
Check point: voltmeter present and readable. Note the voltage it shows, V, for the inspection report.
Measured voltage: 11.5 V
